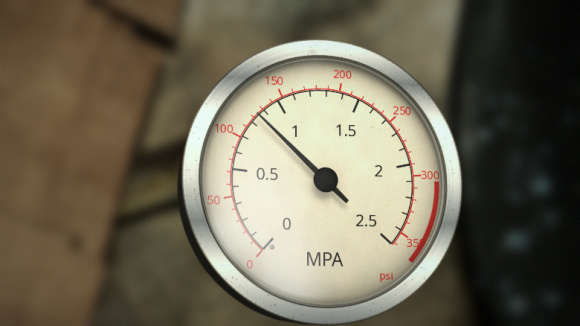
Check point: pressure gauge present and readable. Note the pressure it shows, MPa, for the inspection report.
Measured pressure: 0.85 MPa
